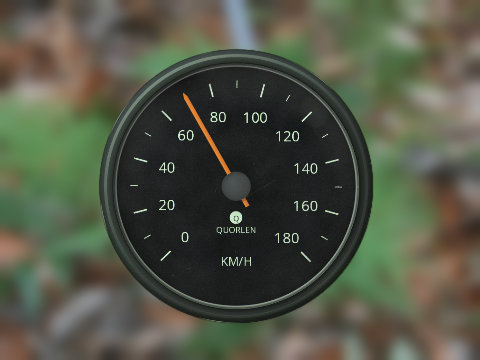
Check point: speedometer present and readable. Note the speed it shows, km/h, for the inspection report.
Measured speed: 70 km/h
